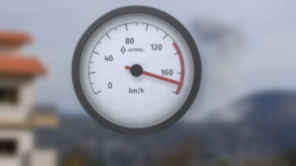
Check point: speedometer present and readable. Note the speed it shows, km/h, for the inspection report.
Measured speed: 170 km/h
